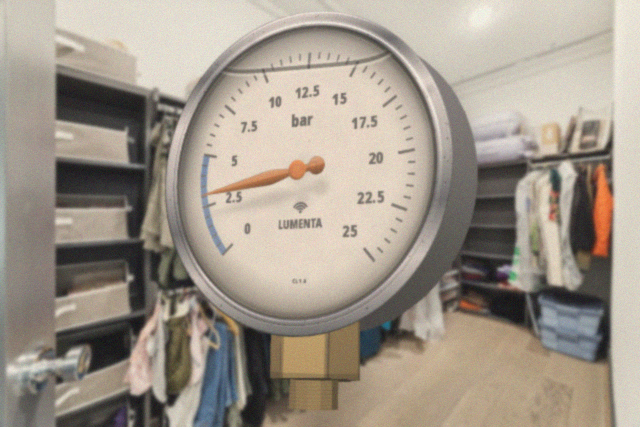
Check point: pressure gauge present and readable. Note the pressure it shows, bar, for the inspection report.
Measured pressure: 3 bar
